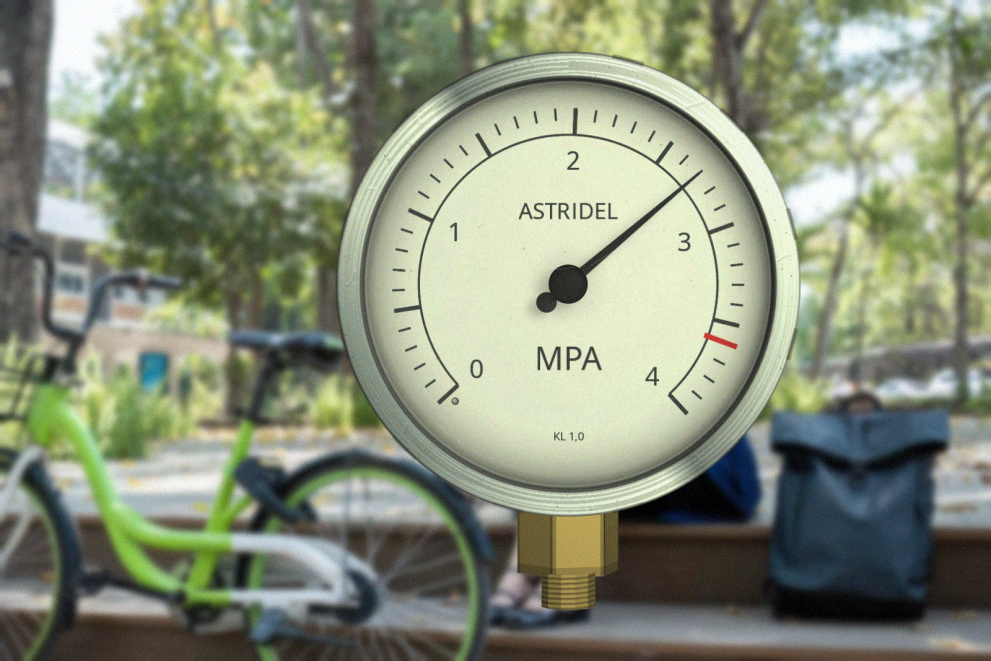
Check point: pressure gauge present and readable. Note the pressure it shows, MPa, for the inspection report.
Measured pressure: 2.7 MPa
